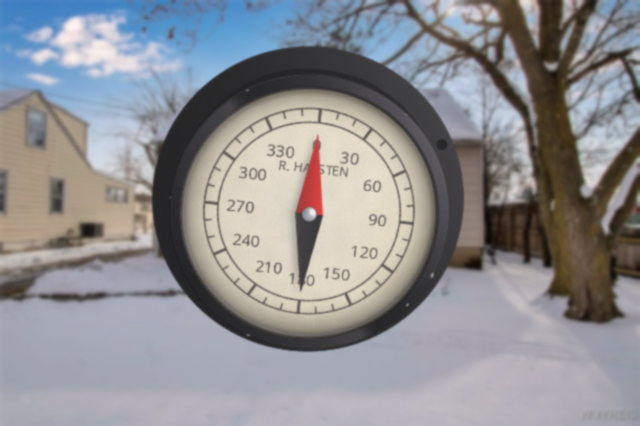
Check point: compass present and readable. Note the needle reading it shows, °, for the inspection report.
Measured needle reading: 0 °
